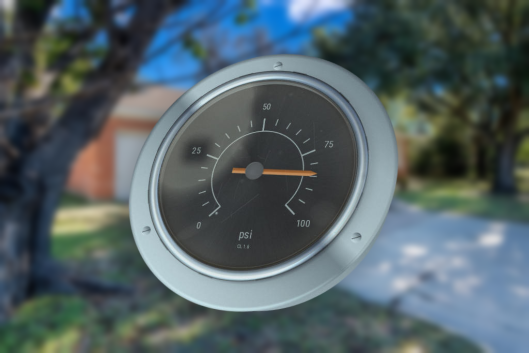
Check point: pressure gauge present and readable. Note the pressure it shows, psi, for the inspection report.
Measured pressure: 85 psi
